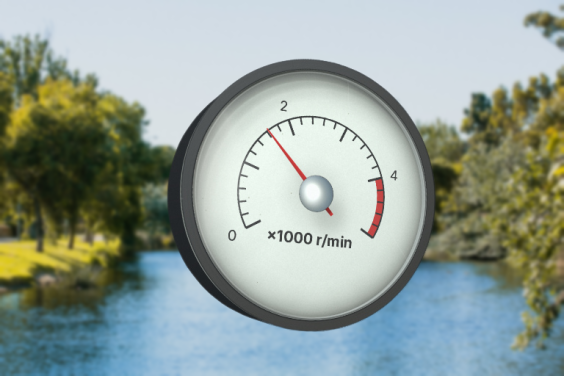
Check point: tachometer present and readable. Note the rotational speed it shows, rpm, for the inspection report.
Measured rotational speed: 1600 rpm
